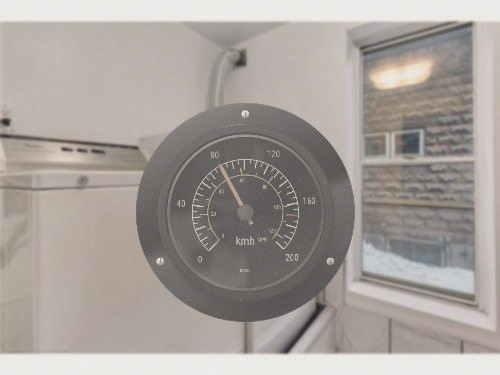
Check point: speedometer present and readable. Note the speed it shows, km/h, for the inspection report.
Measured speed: 80 km/h
